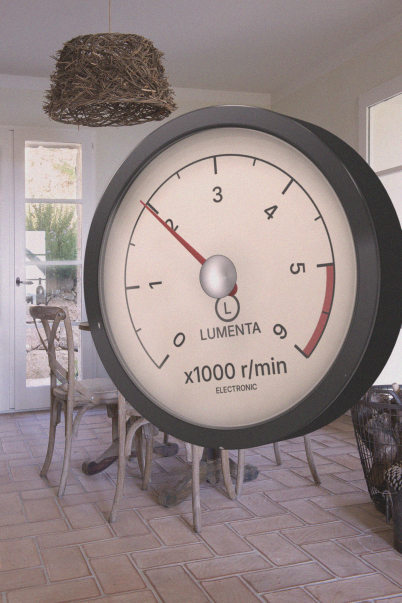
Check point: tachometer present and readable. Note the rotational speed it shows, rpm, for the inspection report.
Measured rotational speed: 2000 rpm
